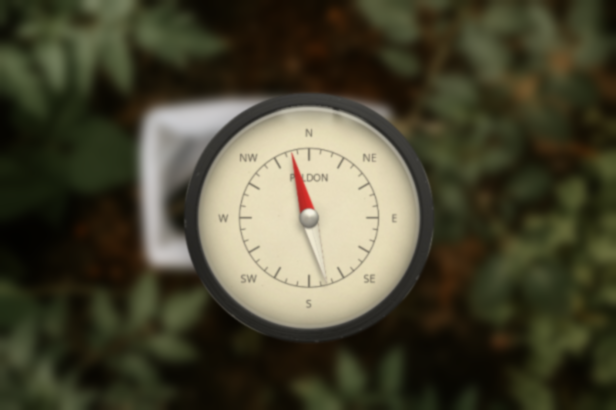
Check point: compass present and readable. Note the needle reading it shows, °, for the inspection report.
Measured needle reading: 345 °
